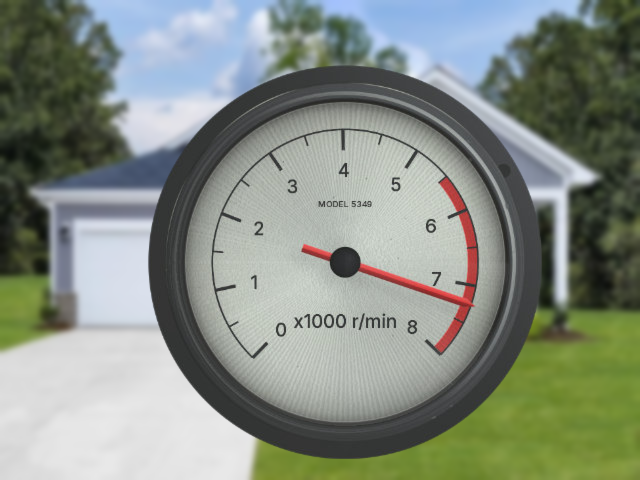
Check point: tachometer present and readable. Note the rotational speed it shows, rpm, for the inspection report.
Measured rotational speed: 7250 rpm
